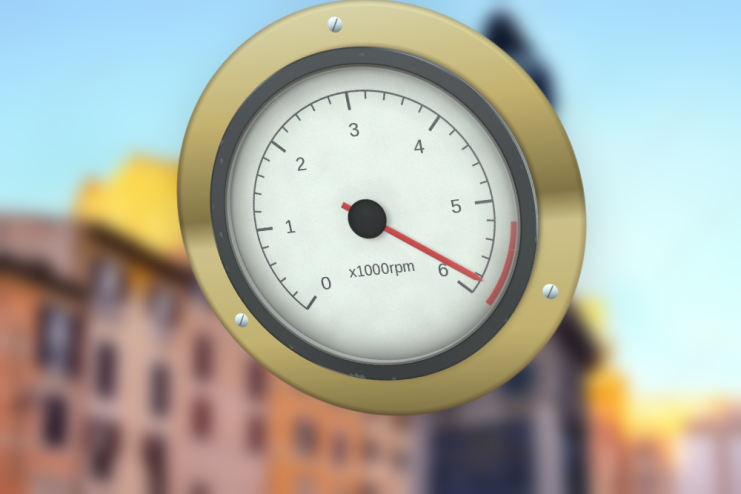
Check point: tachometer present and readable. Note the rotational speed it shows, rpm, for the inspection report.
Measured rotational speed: 5800 rpm
